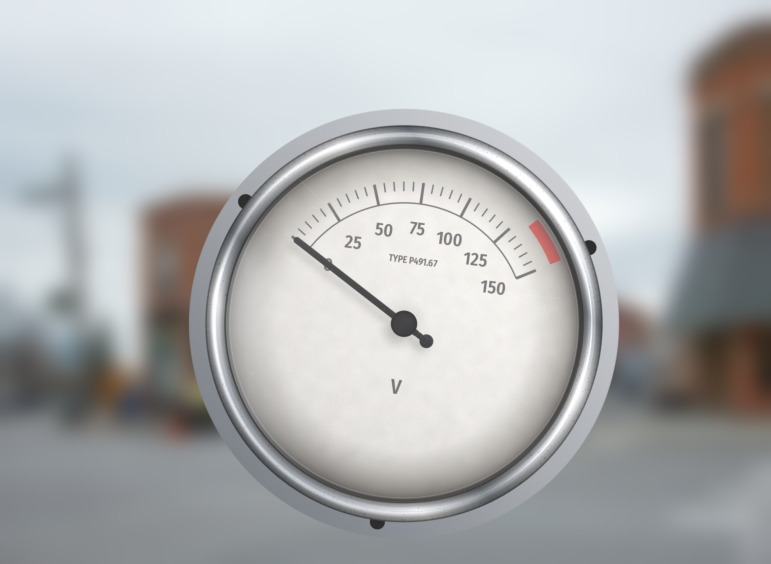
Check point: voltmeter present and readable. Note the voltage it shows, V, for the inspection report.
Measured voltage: 0 V
